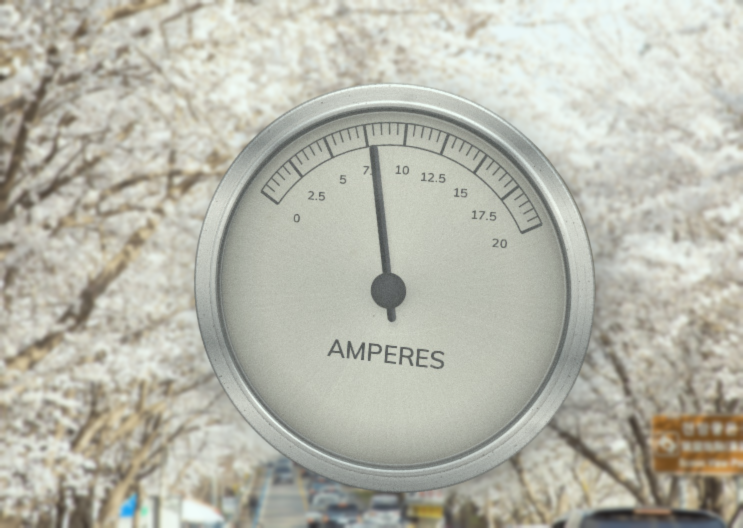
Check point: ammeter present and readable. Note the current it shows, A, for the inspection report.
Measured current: 8 A
